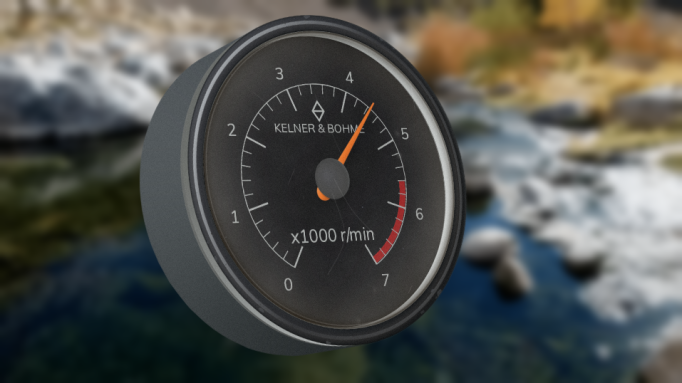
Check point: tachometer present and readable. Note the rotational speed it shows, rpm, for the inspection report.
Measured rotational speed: 4400 rpm
